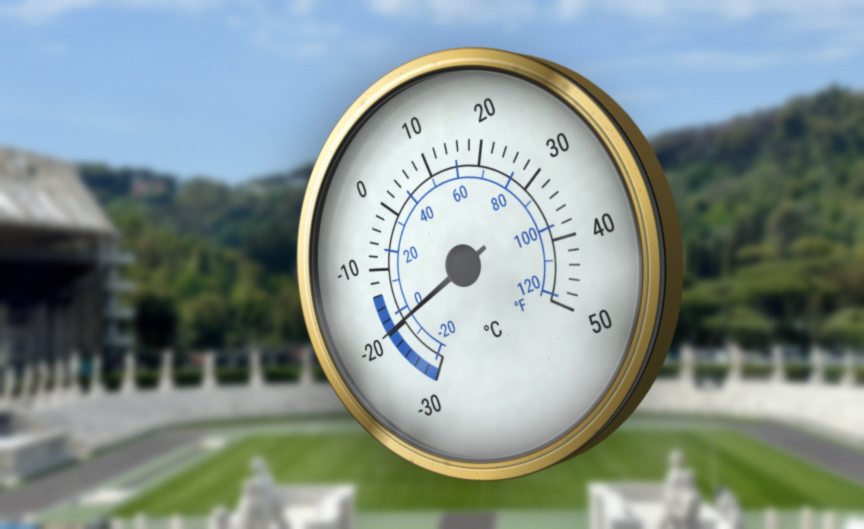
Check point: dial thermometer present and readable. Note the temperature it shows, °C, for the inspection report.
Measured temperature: -20 °C
